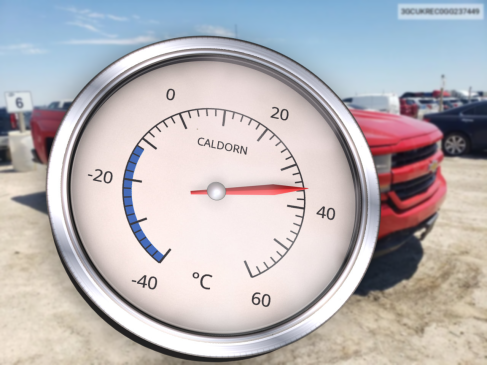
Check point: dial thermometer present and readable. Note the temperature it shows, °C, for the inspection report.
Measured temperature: 36 °C
